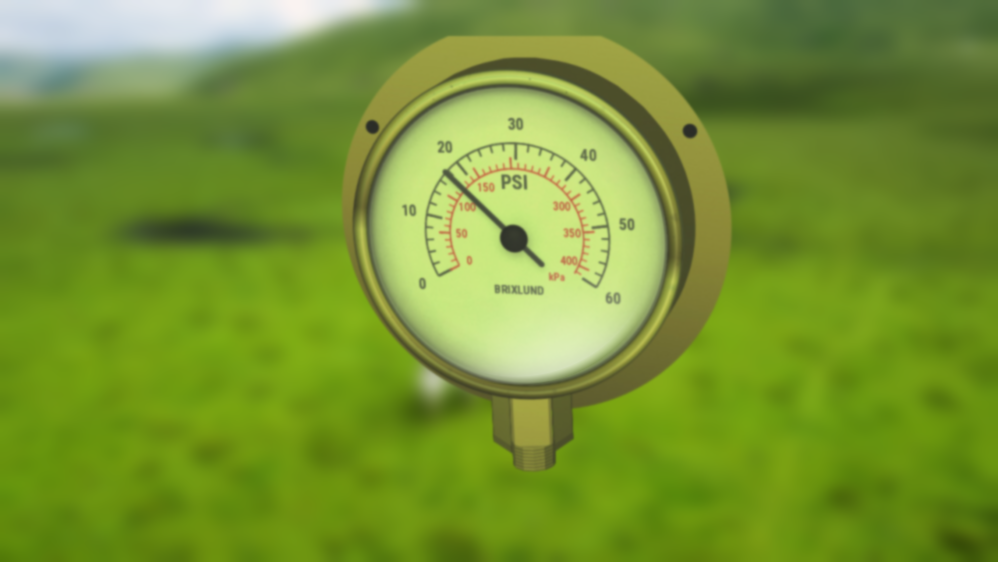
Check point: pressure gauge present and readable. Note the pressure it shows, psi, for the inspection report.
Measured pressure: 18 psi
